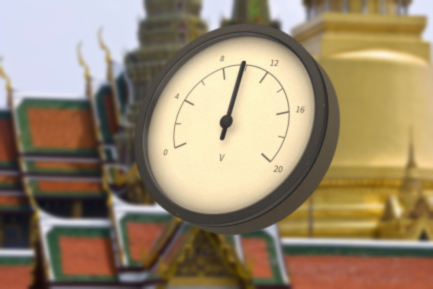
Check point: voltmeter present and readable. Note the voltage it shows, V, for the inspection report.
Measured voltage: 10 V
